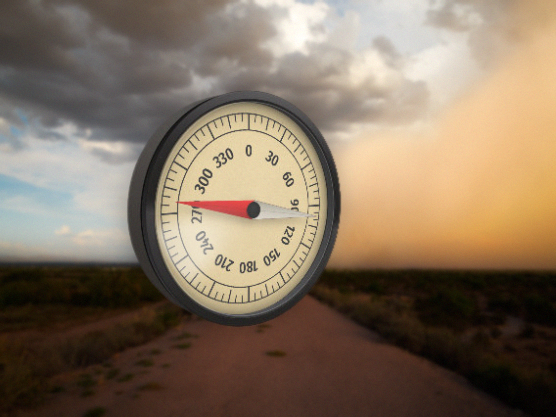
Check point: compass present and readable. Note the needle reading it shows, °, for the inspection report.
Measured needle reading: 277.5 °
